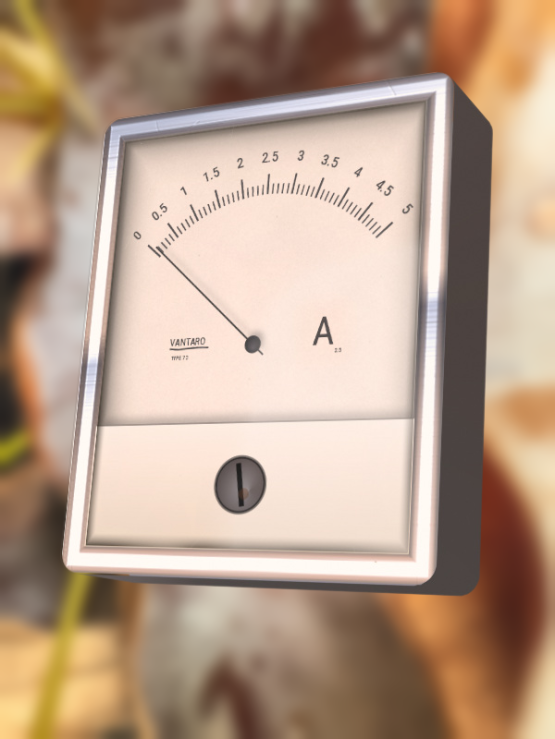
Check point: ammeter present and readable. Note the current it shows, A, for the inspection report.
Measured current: 0.1 A
